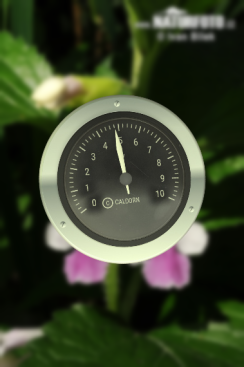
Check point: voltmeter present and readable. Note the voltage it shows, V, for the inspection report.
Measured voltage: 4.8 V
